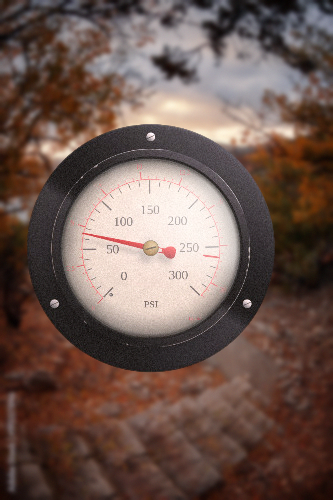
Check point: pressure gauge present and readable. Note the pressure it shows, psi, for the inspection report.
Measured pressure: 65 psi
